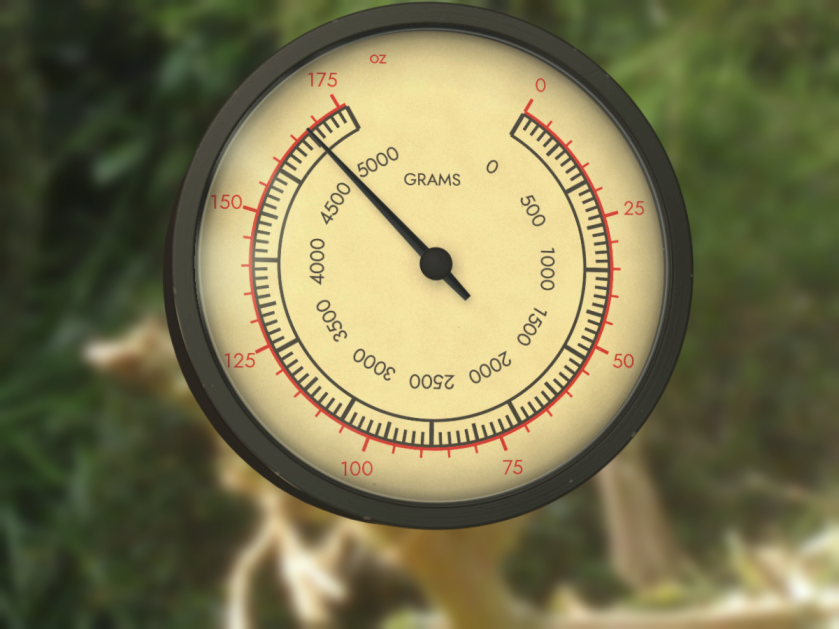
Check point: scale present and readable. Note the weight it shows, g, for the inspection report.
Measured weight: 4750 g
